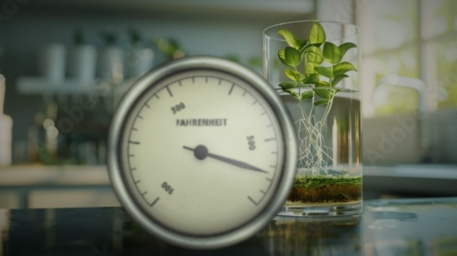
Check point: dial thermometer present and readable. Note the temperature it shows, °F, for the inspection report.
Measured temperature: 550 °F
